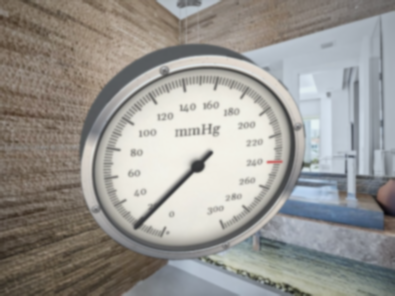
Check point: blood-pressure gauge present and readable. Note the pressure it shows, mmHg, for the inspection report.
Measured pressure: 20 mmHg
